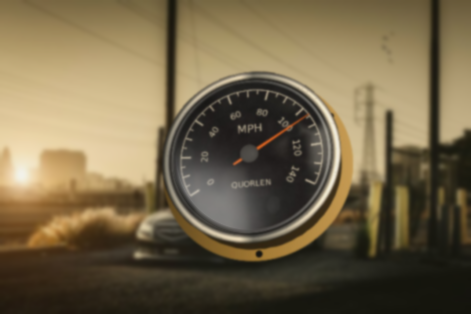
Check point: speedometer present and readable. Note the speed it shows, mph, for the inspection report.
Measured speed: 105 mph
